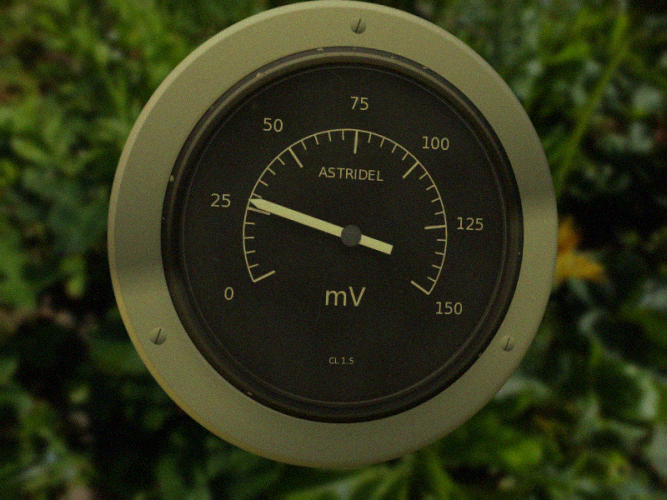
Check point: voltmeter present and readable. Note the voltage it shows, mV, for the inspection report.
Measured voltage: 27.5 mV
